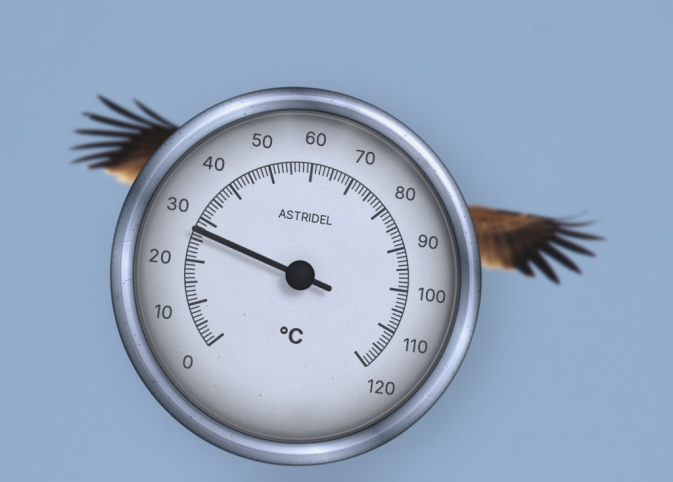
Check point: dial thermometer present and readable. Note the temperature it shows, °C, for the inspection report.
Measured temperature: 27 °C
